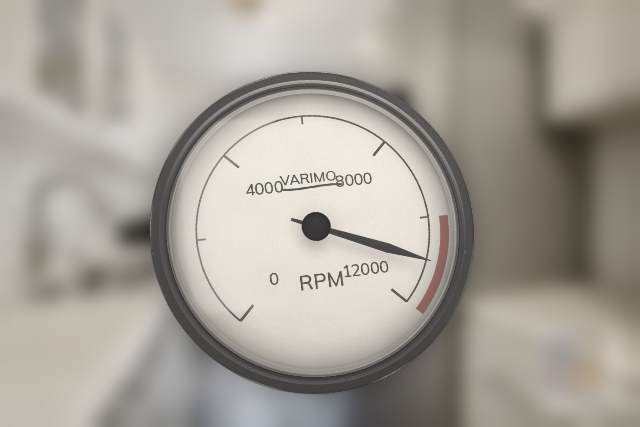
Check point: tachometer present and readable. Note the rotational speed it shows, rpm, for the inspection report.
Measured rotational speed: 11000 rpm
